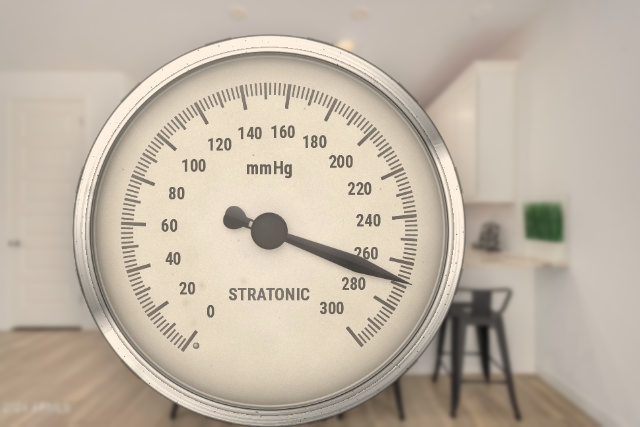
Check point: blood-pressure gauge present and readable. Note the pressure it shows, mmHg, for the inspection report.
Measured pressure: 268 mmHg
